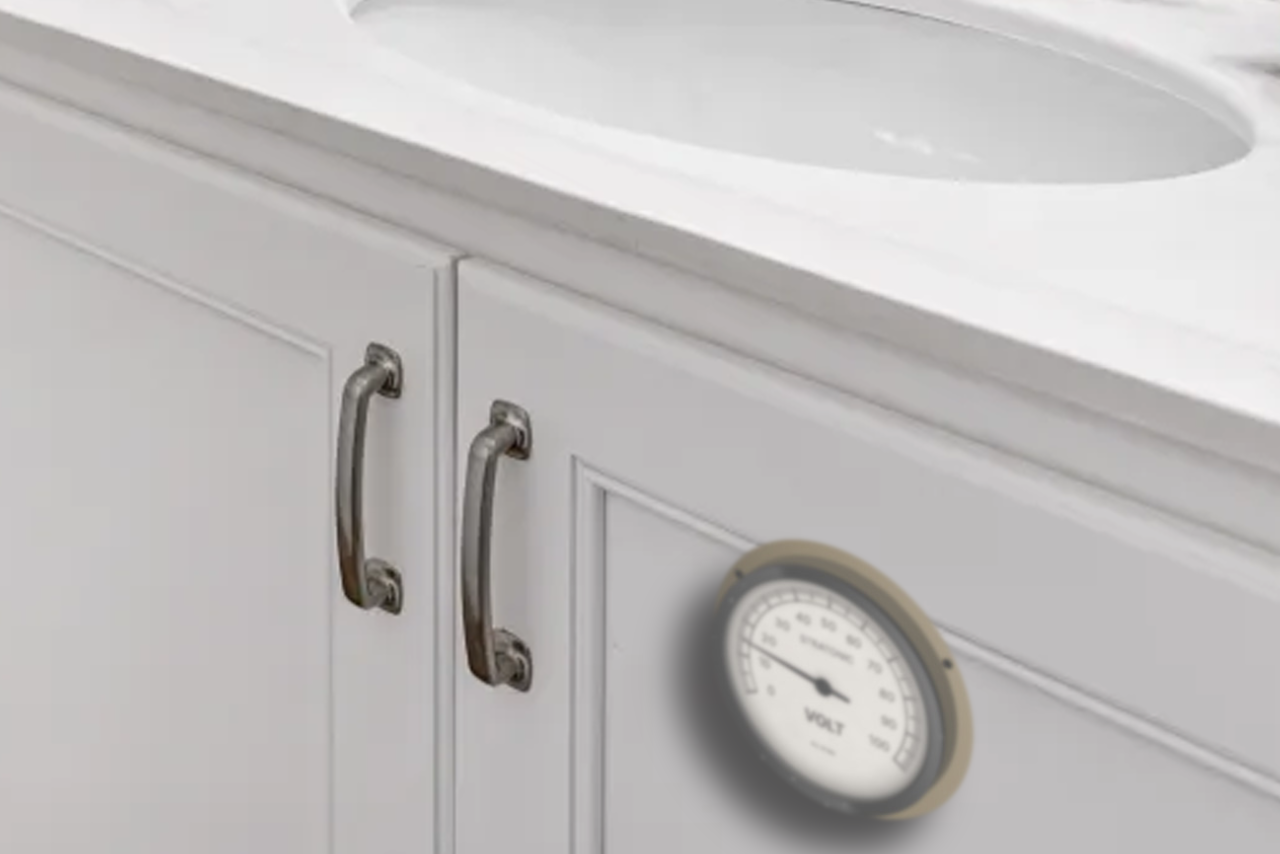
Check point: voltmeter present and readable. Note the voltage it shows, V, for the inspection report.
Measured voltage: 15 V
